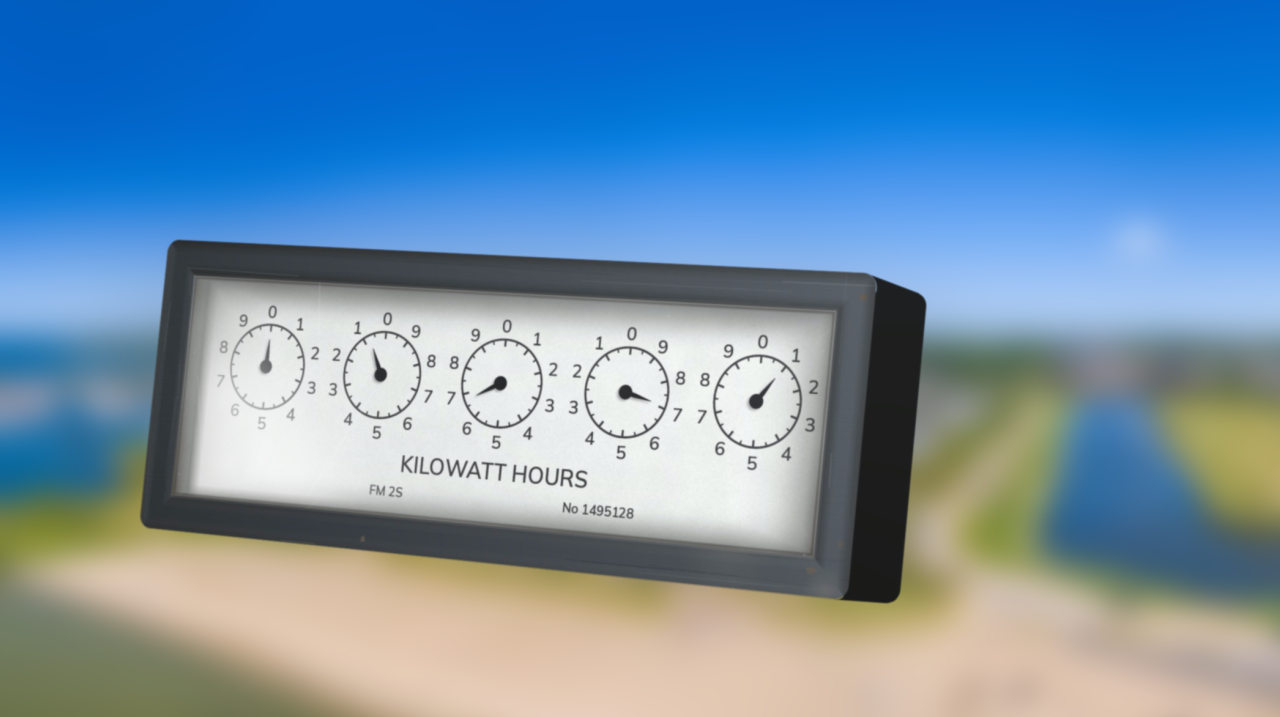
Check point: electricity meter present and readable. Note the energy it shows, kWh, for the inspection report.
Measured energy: 671 kWh
